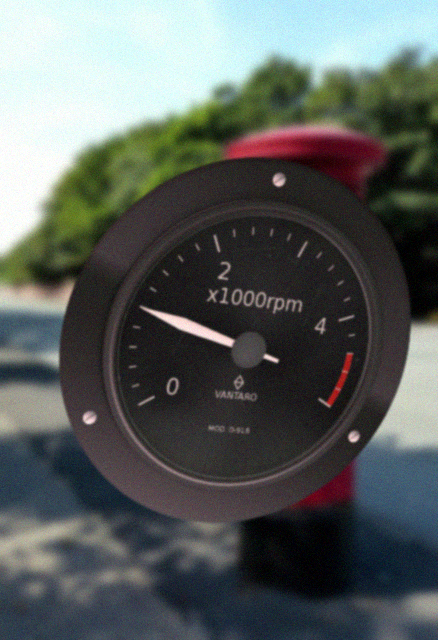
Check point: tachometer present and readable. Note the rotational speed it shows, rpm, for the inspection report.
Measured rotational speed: 1000 rpm
